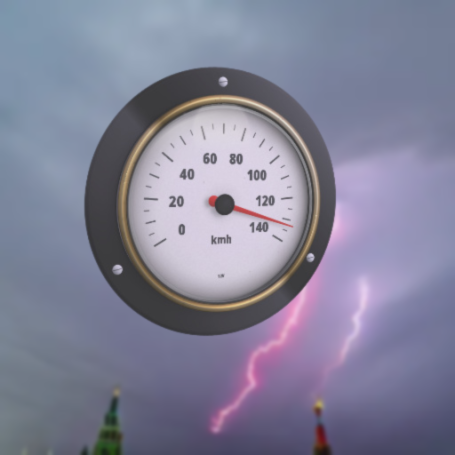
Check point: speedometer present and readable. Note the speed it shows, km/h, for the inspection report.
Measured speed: 132.5 km/h
